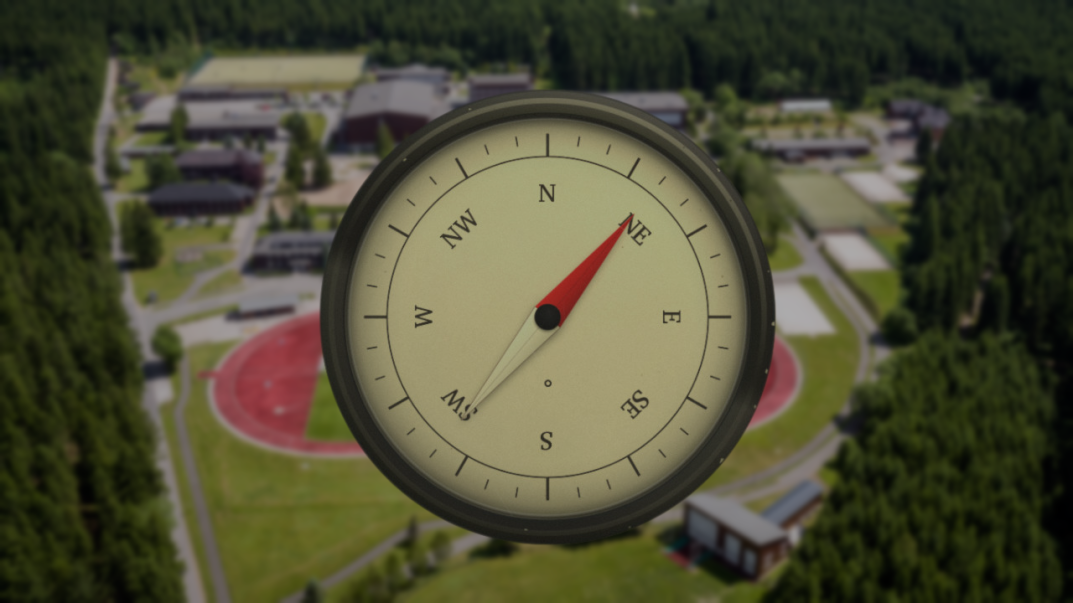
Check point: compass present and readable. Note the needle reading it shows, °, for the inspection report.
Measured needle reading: 40 °
